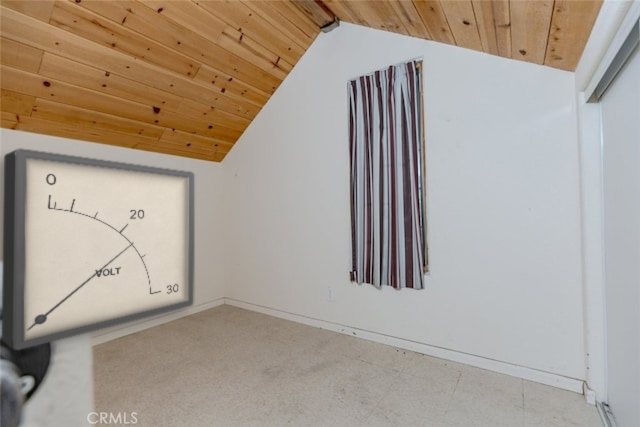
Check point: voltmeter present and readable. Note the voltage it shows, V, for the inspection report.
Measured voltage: 22.5 V
